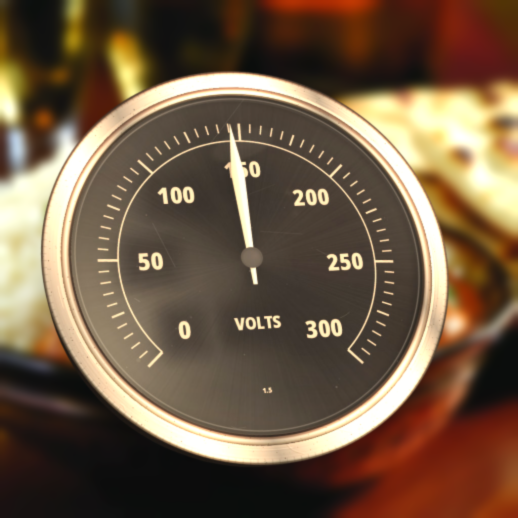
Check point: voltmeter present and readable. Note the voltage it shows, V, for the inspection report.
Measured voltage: 145 V
